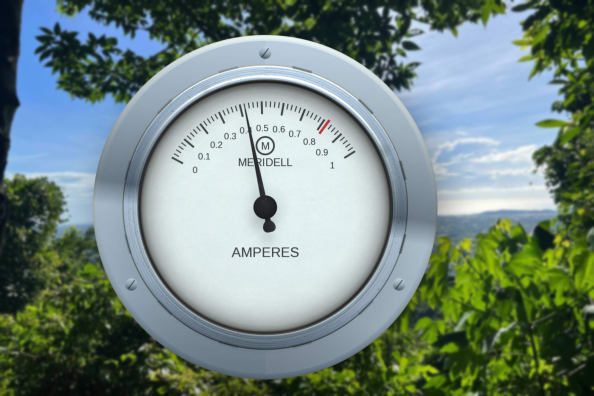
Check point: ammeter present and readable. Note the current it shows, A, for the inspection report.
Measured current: 0.42 A
